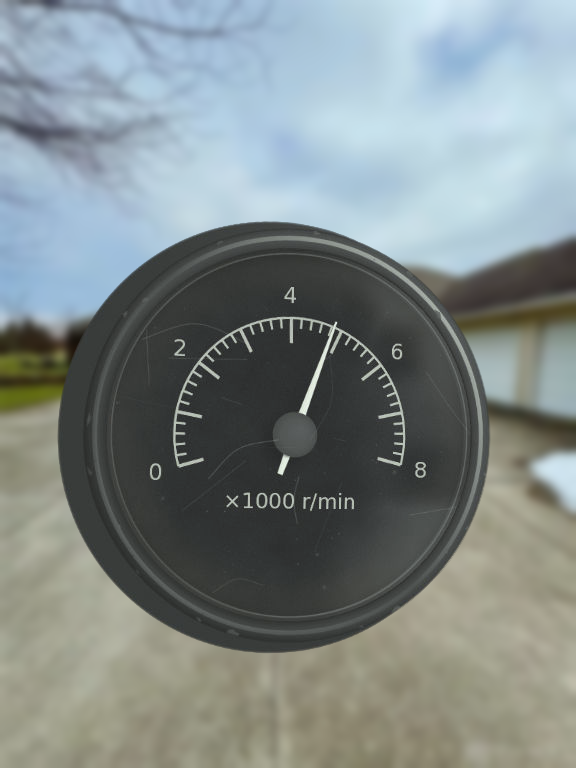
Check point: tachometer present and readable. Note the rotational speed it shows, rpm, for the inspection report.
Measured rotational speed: 4800 rpm
